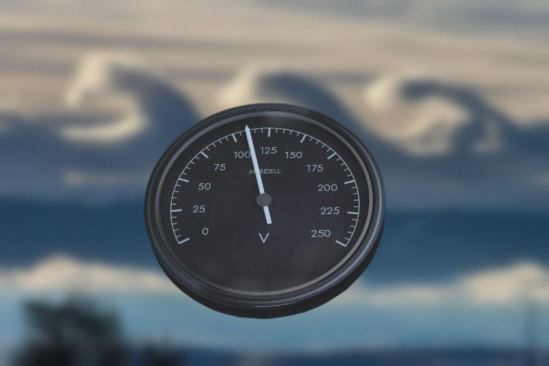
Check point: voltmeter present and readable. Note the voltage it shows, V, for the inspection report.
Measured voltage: 110 V
